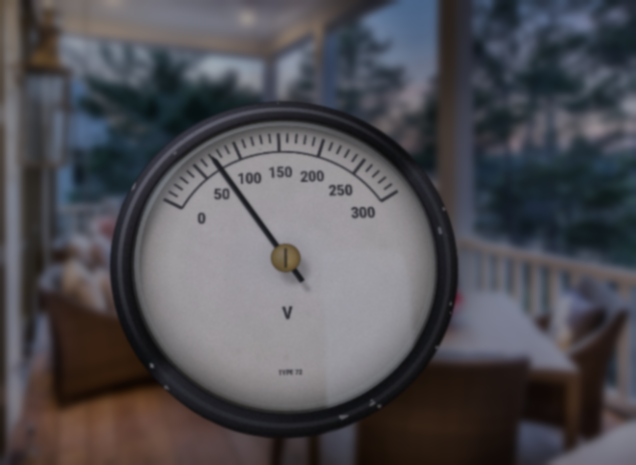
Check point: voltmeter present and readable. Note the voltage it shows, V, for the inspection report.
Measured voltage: 70 V
